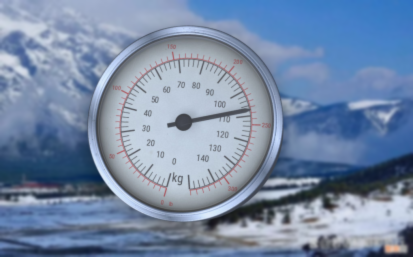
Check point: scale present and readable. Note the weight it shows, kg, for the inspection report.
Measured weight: 108 kg
